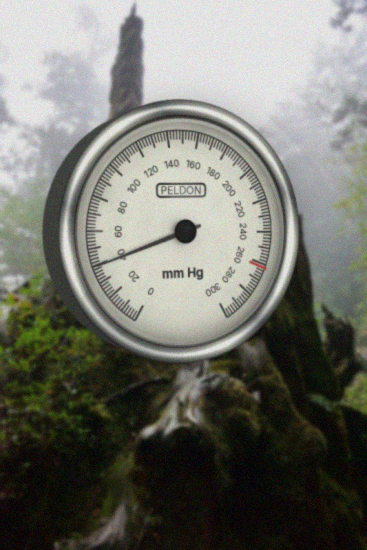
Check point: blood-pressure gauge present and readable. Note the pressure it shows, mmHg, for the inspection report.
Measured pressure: 40 mmHg
